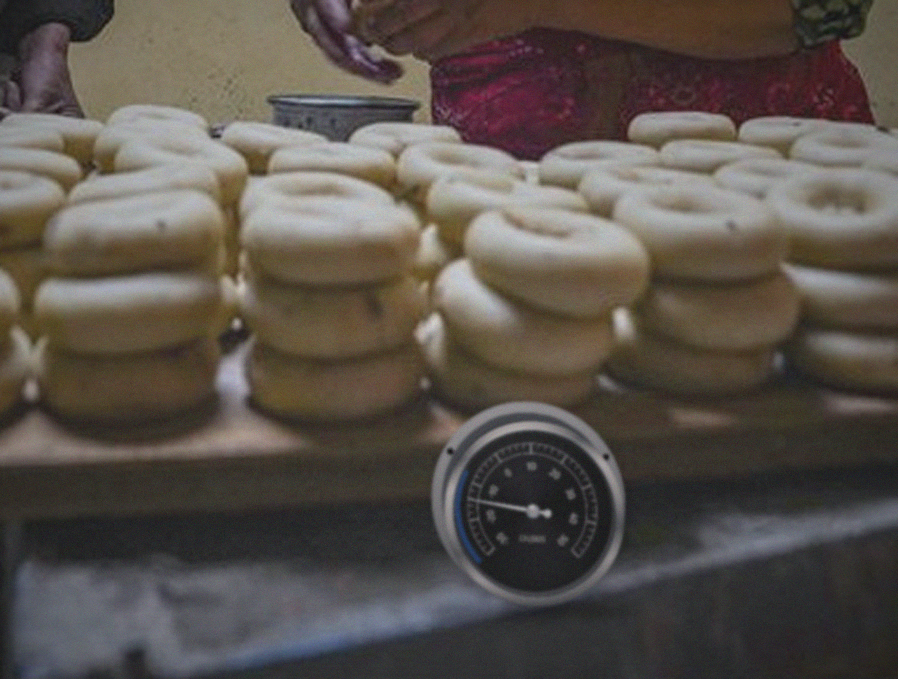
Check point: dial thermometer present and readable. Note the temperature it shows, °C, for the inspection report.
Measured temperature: -14 °C
